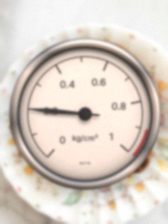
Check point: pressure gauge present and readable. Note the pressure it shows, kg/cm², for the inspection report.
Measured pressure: 0.2 kg/cm²
